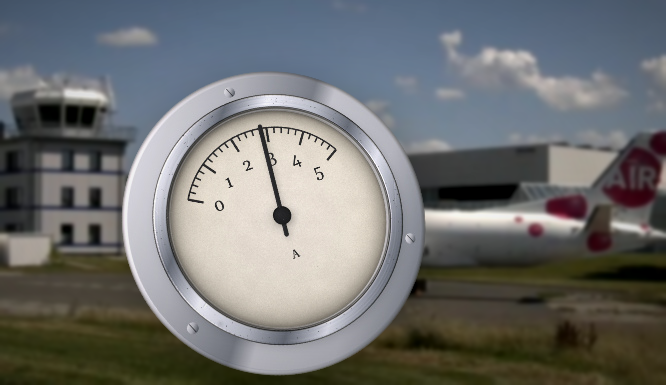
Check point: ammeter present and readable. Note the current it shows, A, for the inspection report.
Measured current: 2.8 A
